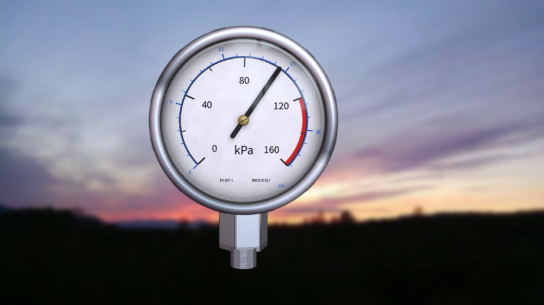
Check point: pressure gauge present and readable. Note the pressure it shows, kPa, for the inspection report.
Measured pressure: 100 kPa
